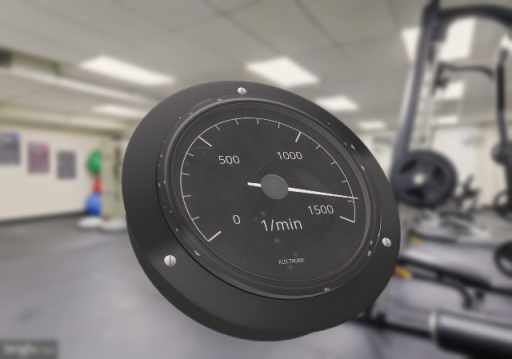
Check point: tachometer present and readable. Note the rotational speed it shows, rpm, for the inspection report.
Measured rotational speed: 1400 rpm
